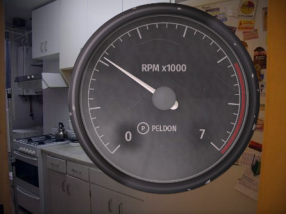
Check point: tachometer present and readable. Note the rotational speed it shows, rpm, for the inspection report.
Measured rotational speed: 2100 rpm
